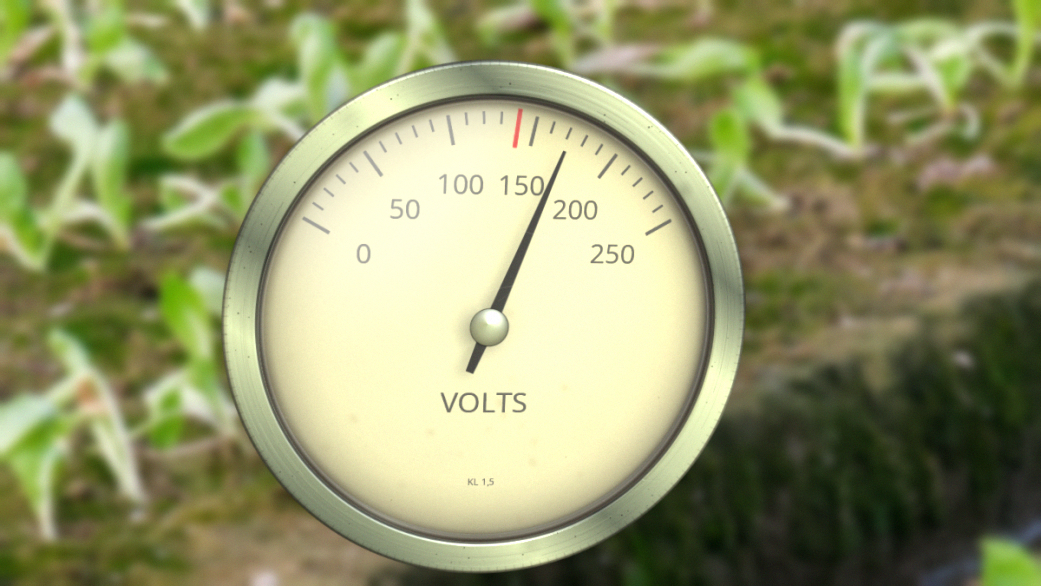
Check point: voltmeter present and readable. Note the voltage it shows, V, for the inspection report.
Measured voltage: 170 V
